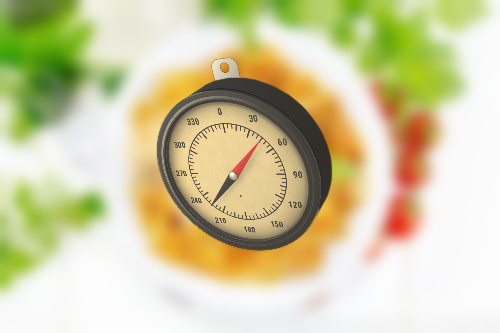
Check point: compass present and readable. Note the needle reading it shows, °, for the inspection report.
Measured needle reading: 45 °
